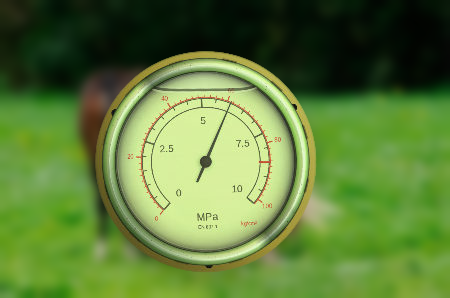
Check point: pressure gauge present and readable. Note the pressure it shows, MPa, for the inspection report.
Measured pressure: 6 MPa
